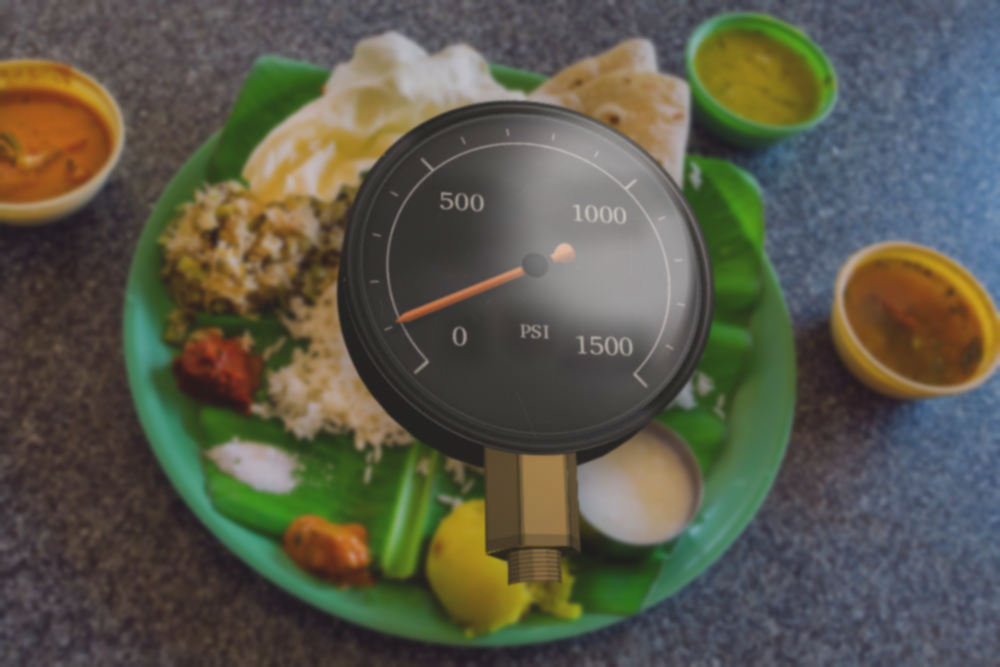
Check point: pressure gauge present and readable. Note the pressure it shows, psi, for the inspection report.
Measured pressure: 100 psi
